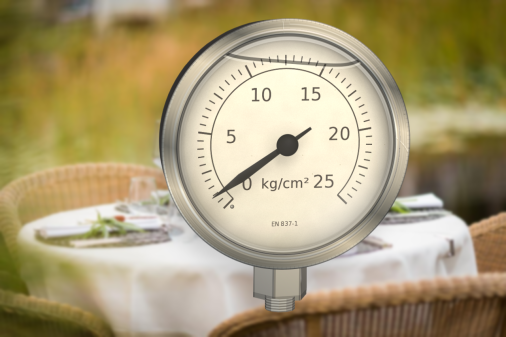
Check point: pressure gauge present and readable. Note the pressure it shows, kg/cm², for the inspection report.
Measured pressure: 1 kg/cm²
